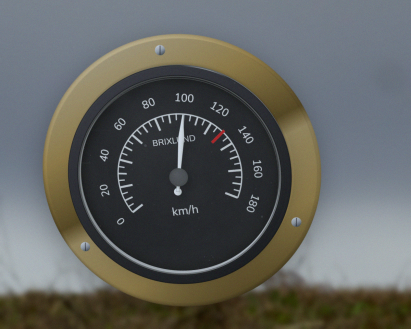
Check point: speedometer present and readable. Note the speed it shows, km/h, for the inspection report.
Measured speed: 100 km/h
